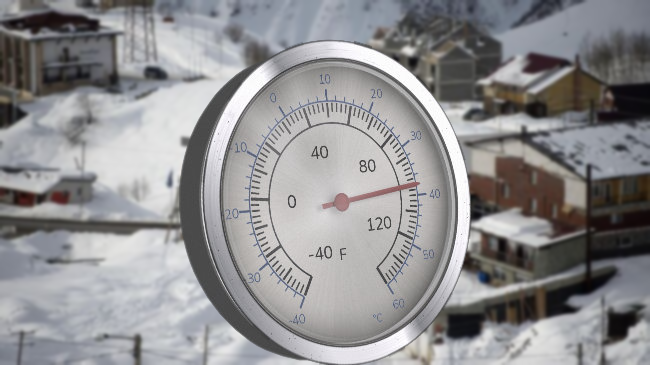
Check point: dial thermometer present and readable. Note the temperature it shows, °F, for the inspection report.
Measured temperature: 100 °F
